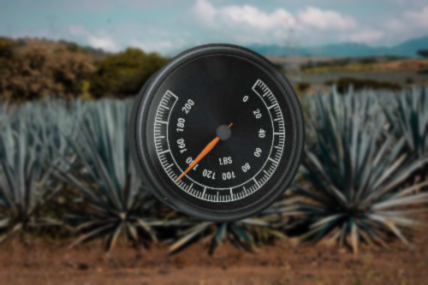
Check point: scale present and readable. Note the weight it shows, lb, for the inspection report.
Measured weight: 140 lb
